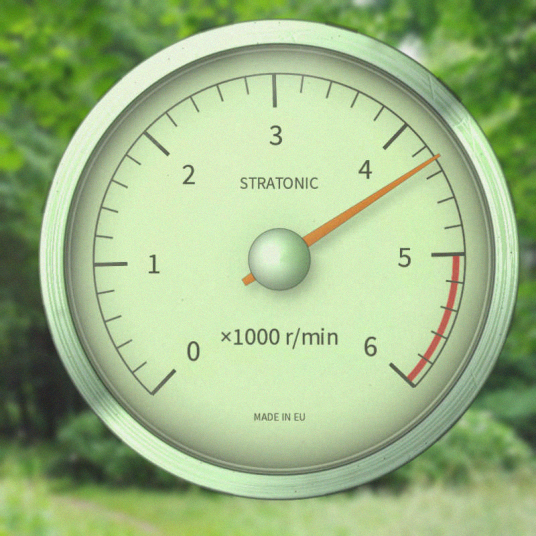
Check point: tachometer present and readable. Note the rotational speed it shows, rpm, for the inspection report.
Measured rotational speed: 4300 rpm
